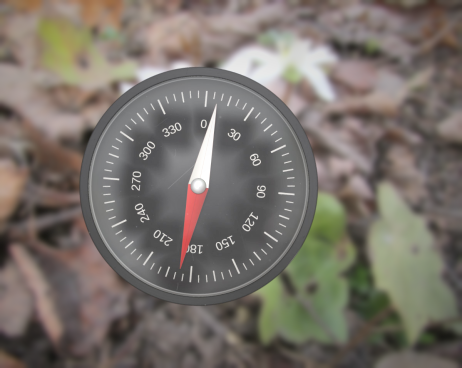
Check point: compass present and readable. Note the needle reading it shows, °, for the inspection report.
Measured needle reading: 187.5 °
